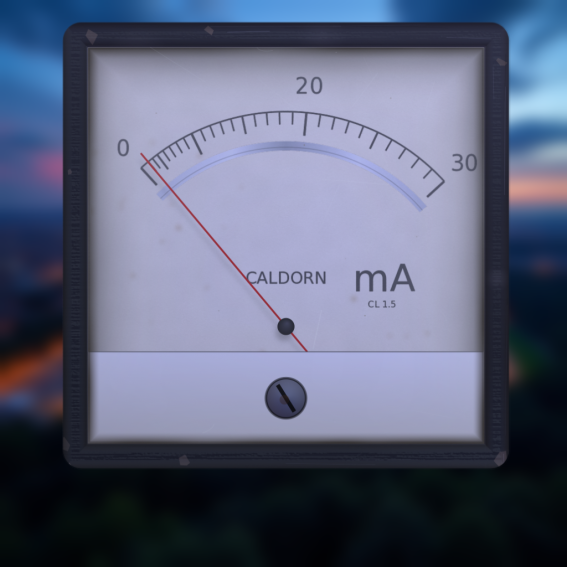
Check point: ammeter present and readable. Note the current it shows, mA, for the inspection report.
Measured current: 3 mA
